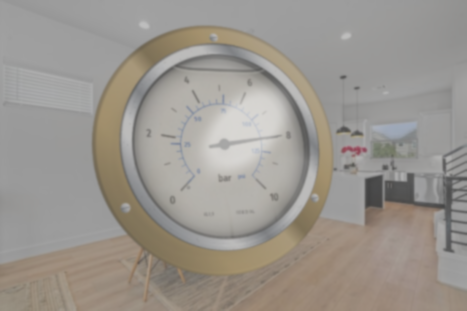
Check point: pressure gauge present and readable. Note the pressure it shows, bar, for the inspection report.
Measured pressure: 8 bar
